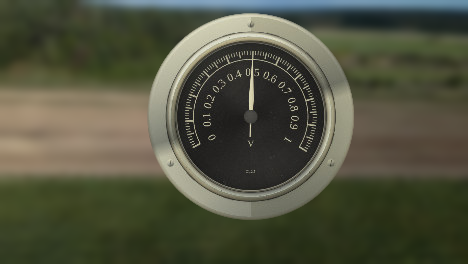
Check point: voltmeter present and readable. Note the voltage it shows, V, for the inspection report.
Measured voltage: 0.5 V
